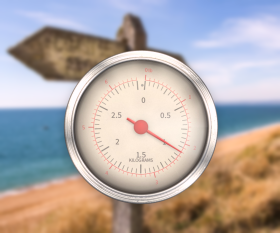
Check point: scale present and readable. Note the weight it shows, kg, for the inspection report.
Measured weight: 1 kg
